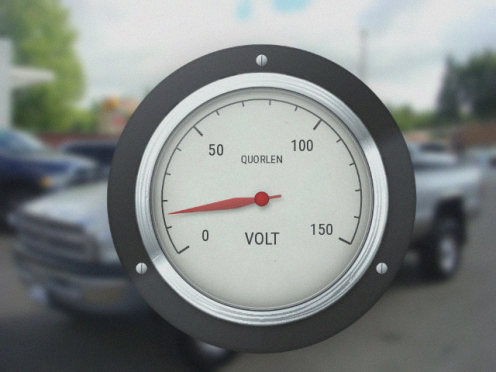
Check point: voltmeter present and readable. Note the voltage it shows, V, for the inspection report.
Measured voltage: 15 V
